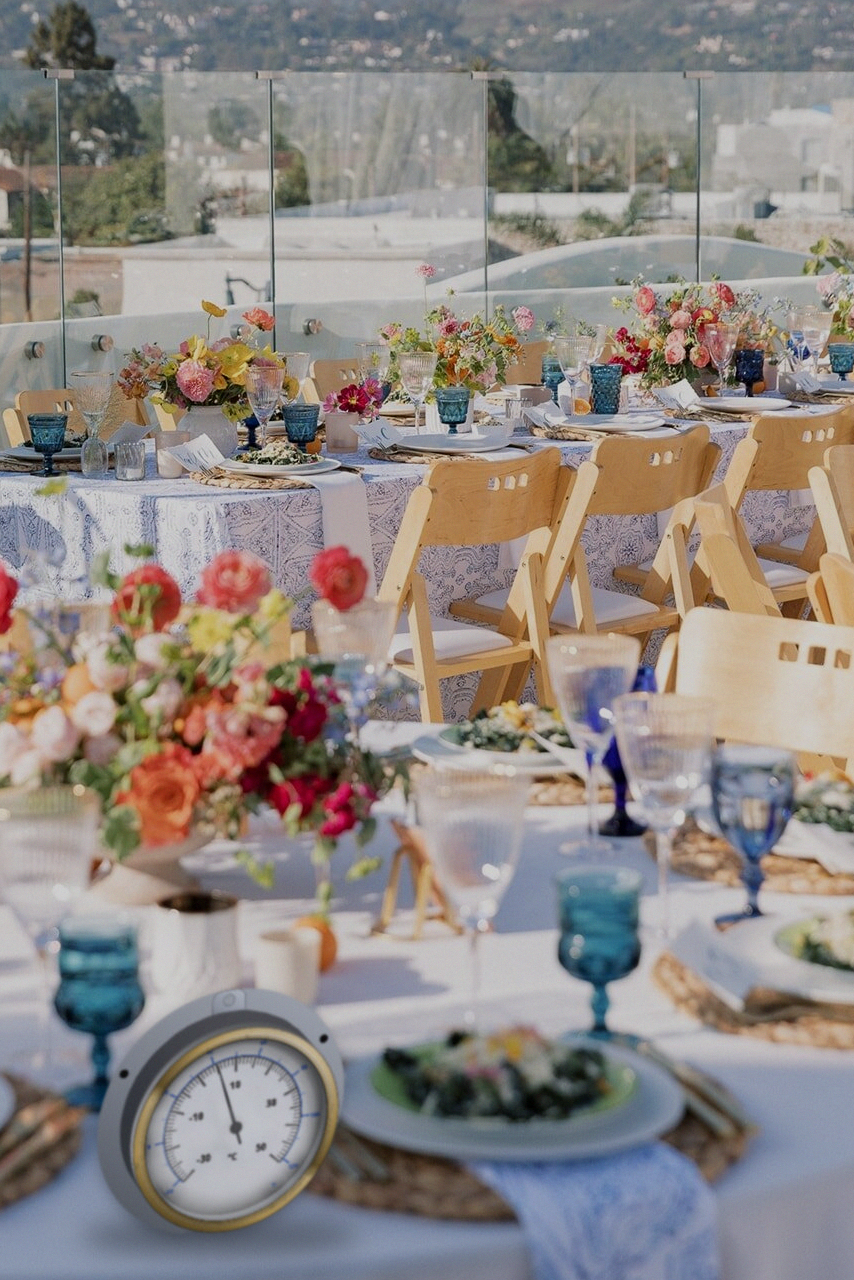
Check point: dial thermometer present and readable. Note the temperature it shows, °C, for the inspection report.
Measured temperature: 5 °C
